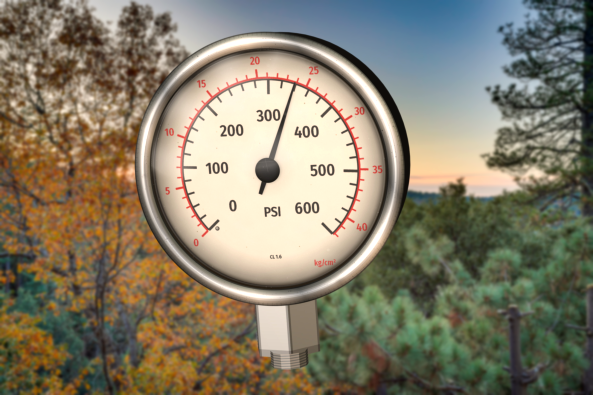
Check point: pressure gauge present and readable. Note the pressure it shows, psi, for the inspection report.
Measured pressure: 340 psi
